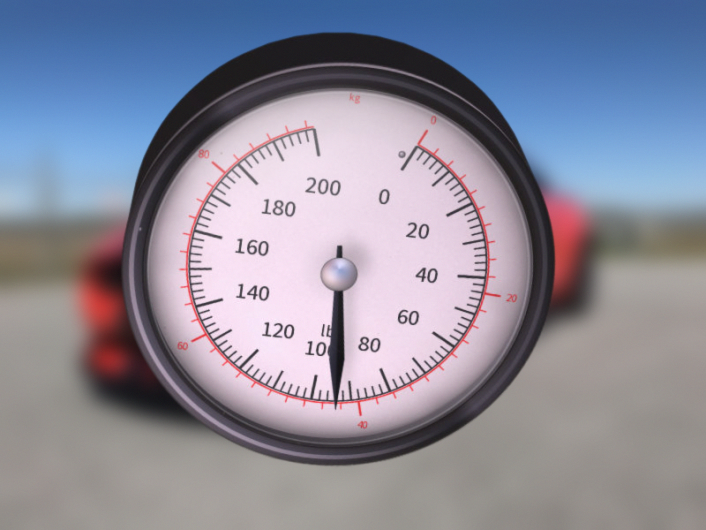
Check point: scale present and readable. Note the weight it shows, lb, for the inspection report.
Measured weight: 94 lb
